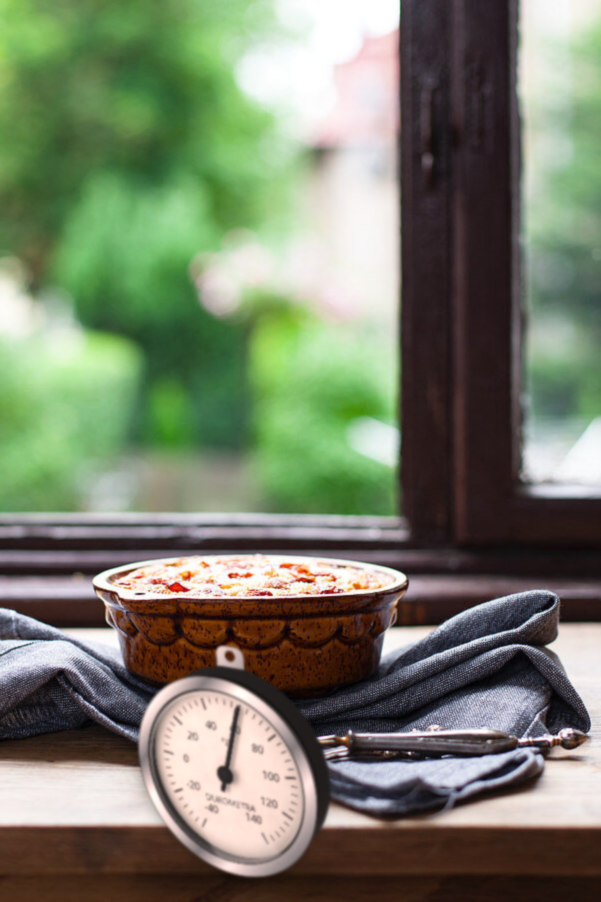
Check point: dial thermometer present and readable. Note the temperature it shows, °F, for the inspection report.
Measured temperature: 60 °F
